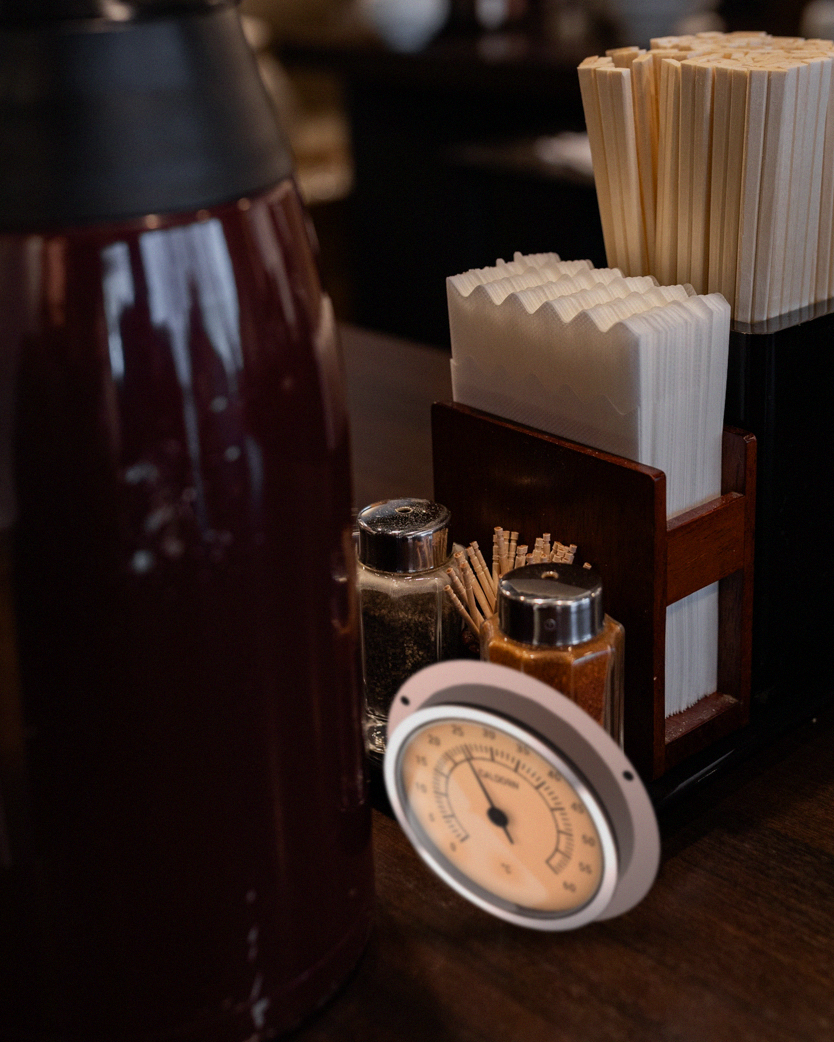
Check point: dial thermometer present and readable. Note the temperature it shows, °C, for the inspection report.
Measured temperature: 25 °C
